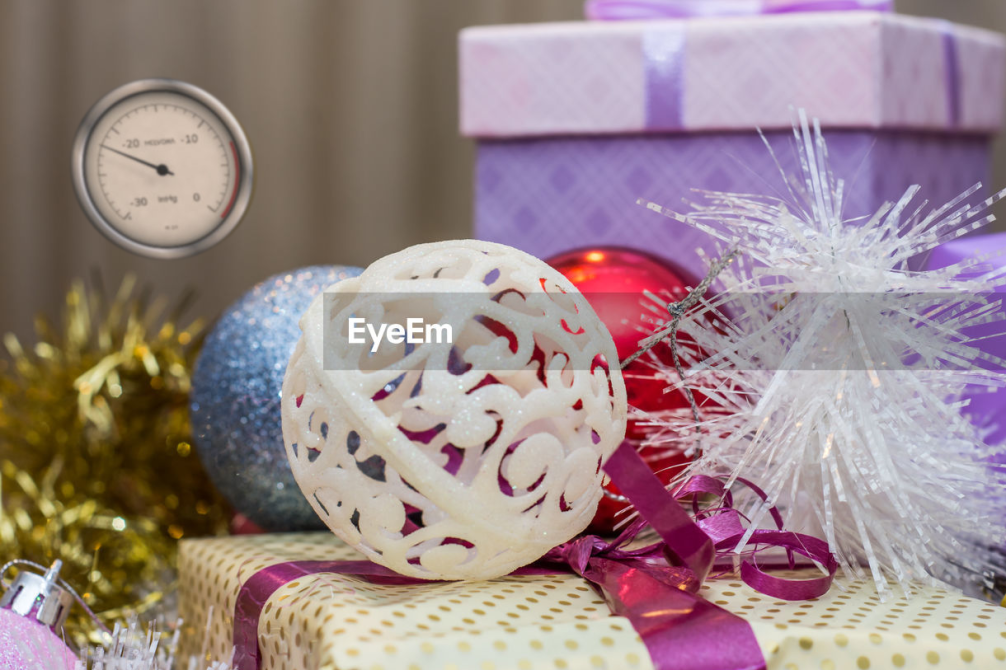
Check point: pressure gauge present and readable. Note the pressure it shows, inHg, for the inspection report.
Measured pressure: -22 inHg
